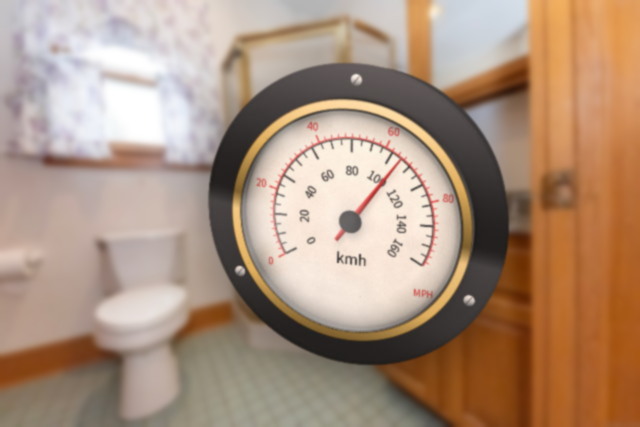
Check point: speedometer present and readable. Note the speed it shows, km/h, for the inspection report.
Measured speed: 105 km/h
